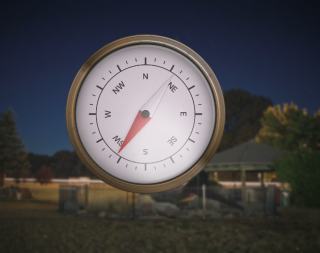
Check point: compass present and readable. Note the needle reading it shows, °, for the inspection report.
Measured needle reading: 215 °
